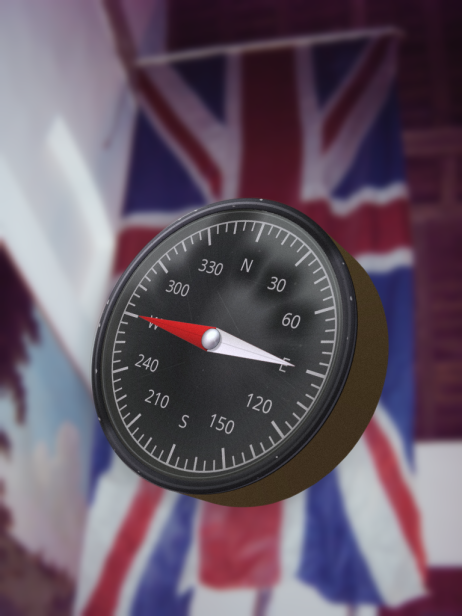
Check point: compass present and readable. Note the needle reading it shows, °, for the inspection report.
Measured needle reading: 270 °
